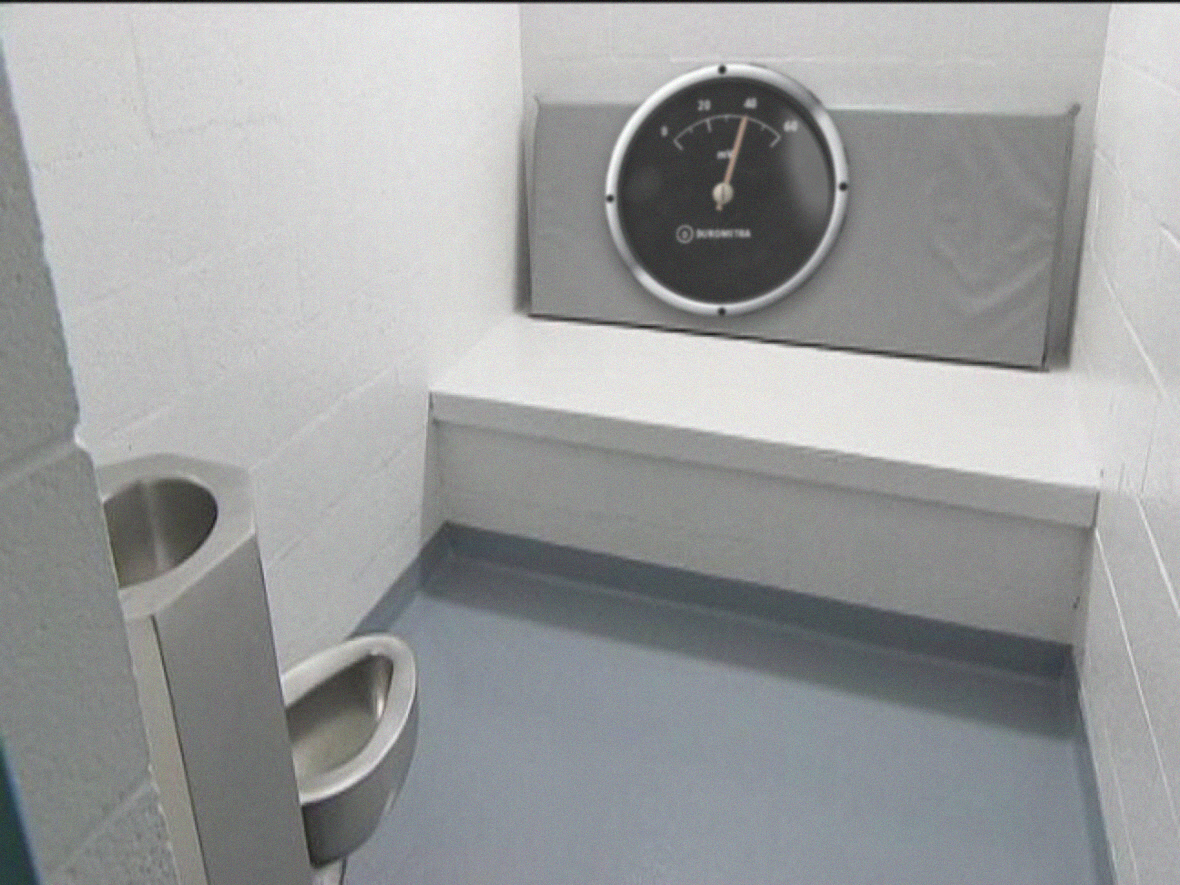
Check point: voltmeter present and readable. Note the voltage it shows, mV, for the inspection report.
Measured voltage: 40 mV
